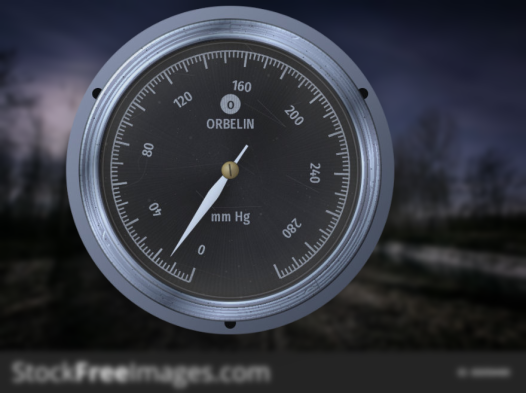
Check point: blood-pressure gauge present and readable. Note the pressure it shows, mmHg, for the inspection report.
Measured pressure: 14 mmHg
